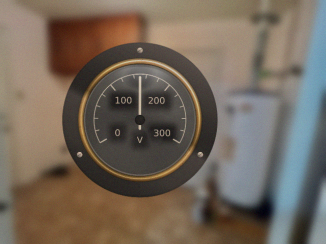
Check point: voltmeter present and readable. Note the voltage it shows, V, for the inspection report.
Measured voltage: 150 V
